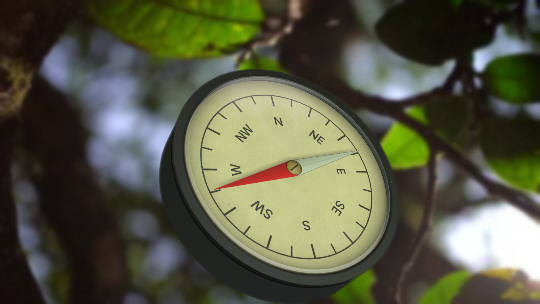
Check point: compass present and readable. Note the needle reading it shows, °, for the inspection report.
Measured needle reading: 255 °
